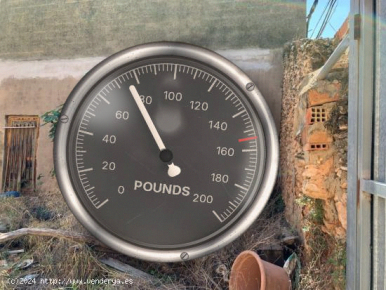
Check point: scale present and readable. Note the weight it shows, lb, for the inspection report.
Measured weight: 76 lb
